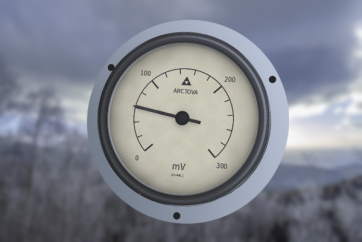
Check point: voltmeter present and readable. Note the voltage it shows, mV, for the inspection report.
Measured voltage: 60 mV
